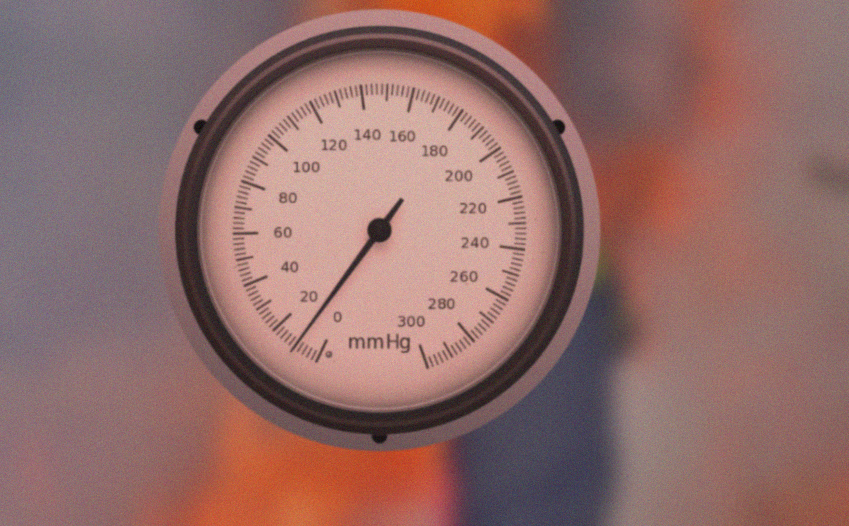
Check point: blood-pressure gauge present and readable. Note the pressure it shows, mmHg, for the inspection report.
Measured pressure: 10 mmHg
